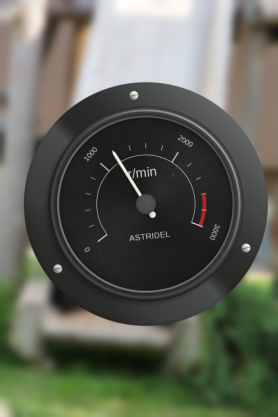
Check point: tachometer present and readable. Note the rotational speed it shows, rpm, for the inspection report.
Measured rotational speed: 1200 rpm
